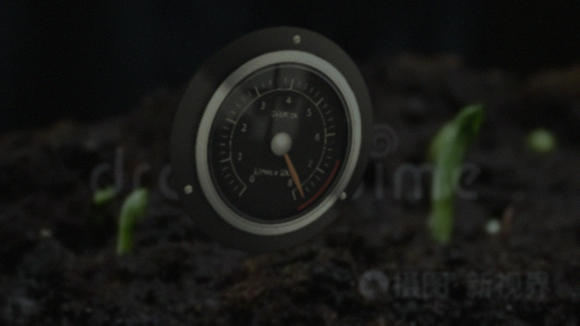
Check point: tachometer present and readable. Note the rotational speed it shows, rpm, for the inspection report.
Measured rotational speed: 7800 rpm
